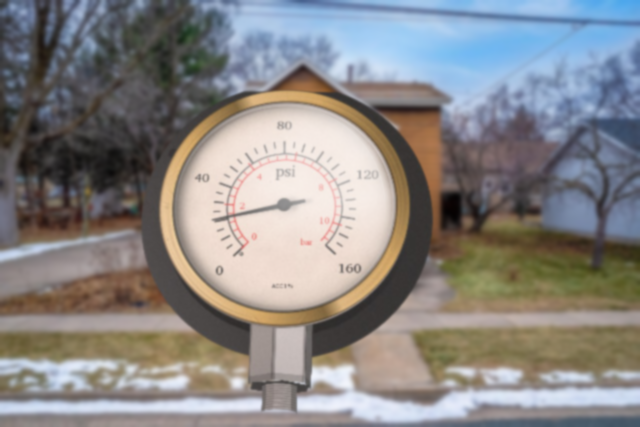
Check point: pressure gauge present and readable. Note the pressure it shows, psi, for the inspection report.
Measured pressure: 20 psi
